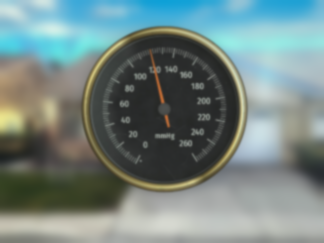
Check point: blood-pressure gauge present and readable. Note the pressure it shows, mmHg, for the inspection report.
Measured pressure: 120 mmHg
